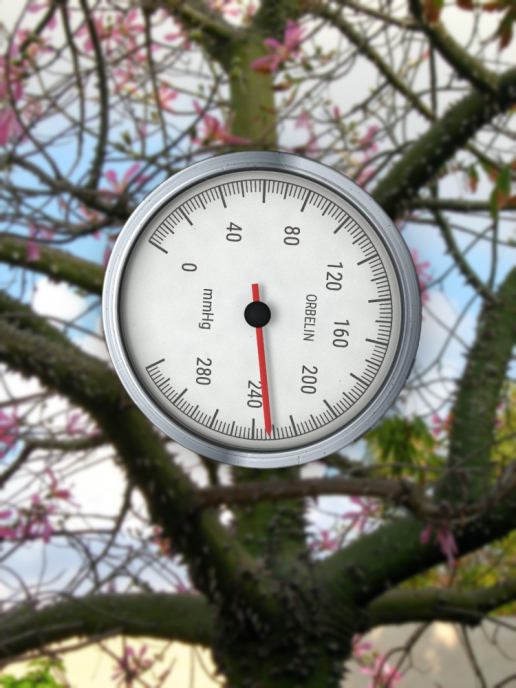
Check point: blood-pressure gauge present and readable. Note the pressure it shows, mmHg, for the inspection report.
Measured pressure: 232 mmHg
